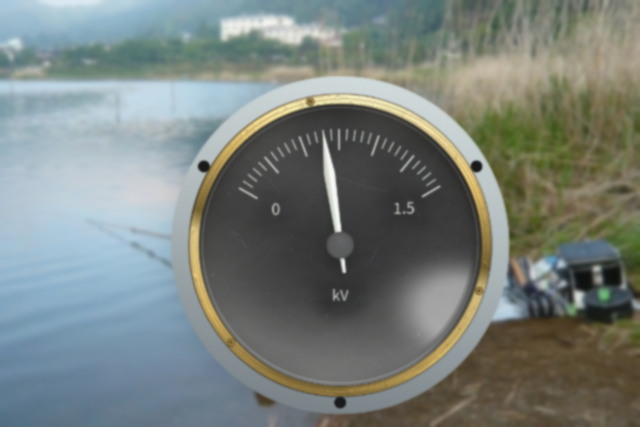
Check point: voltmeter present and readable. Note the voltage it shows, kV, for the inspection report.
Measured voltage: 0.65 kV
